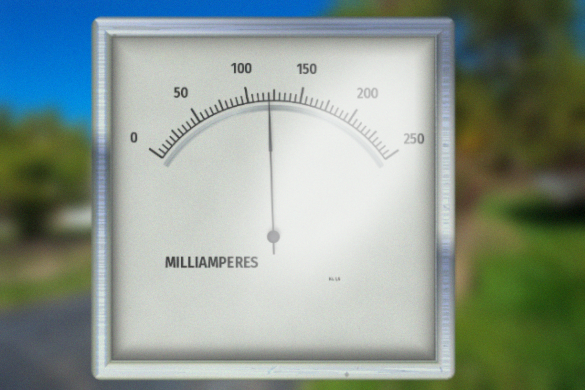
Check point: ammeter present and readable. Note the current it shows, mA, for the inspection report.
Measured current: 120 mA
